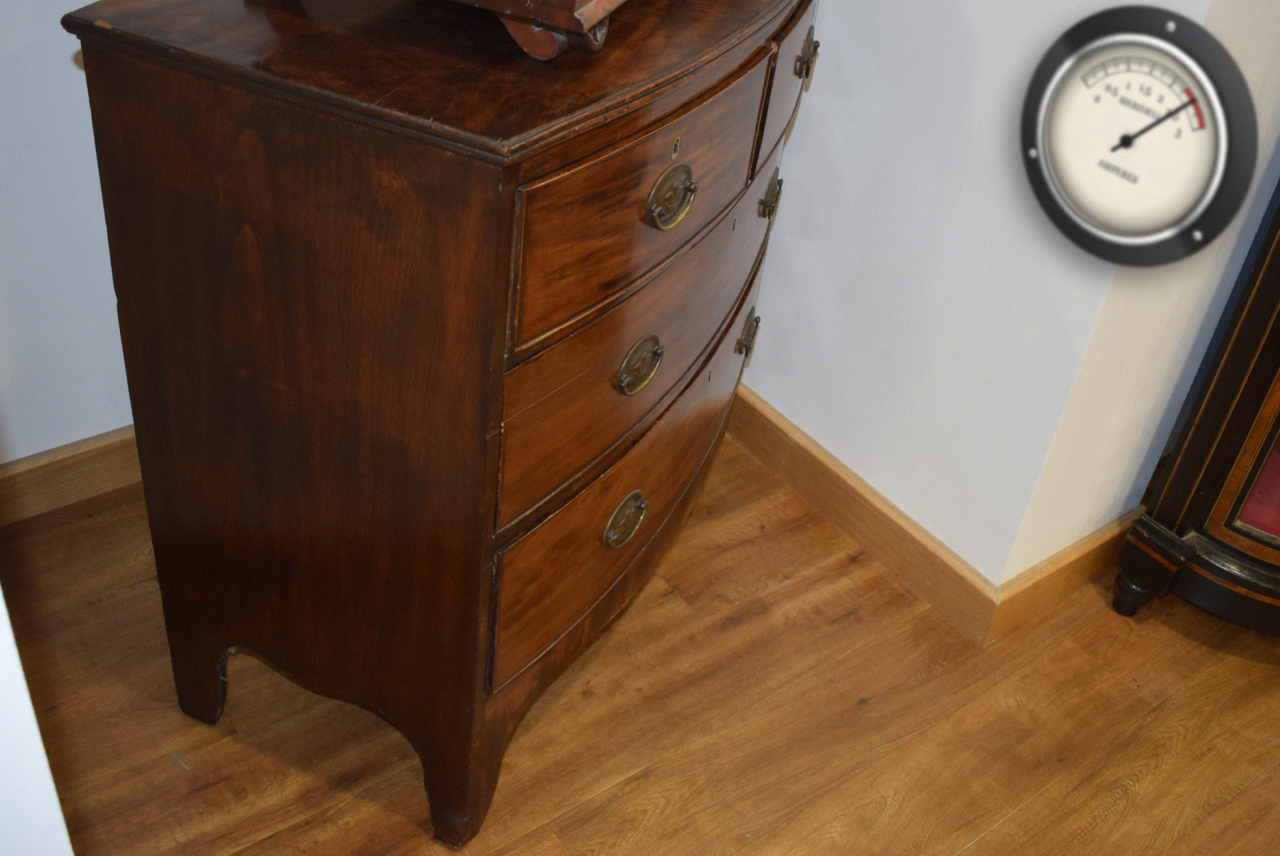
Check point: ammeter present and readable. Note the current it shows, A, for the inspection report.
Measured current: 2.5 A
